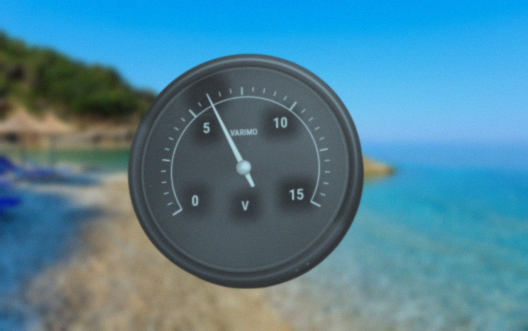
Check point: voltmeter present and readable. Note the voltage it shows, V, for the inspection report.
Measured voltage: 6 V
